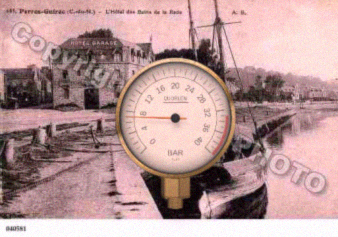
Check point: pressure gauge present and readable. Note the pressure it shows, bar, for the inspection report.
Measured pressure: 7 bar
